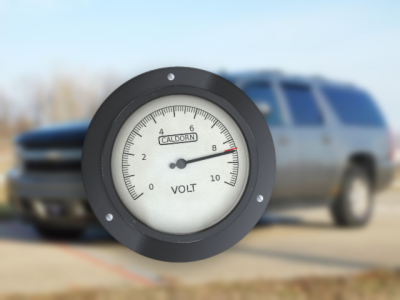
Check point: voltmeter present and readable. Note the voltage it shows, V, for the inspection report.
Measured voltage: 8.5 V
